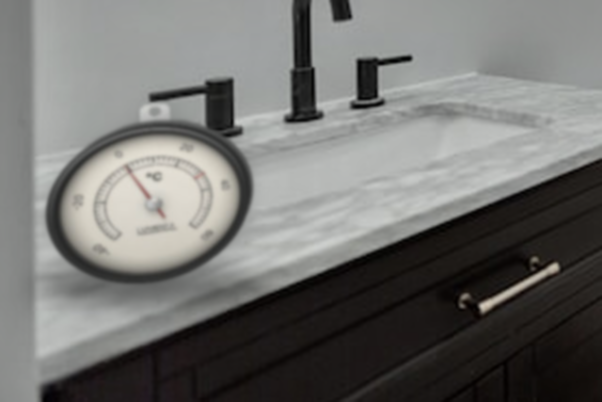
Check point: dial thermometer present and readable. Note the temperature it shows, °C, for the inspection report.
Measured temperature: 0 °C
